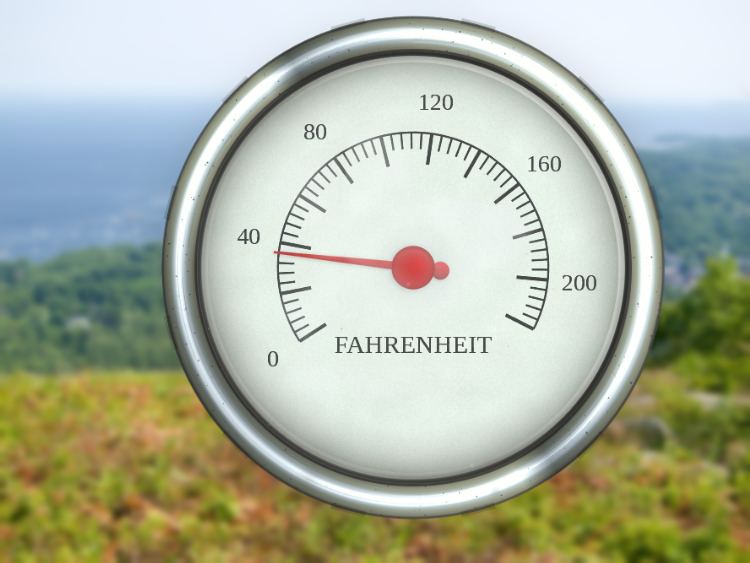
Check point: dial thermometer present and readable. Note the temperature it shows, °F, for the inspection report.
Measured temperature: 36 °F
